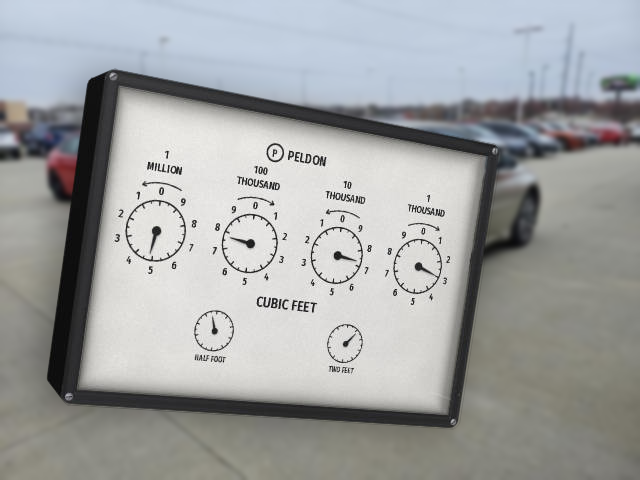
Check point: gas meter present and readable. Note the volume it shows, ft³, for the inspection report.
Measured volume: 477300 ft³
